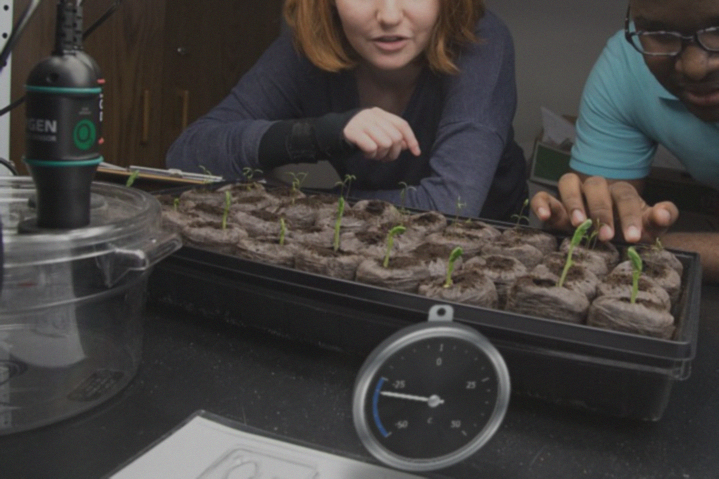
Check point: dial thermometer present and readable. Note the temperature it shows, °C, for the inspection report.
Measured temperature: -30 °C
